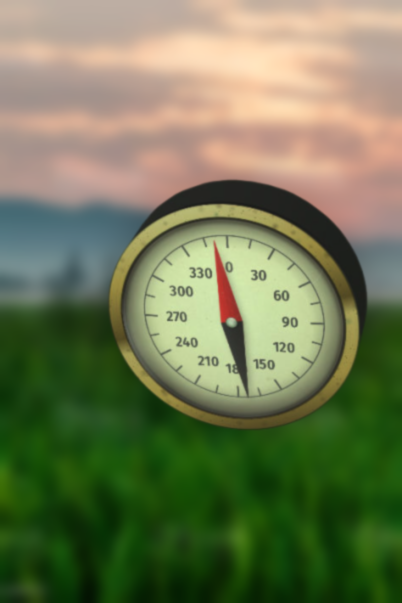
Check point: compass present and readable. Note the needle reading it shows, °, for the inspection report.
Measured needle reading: 352.5 °
